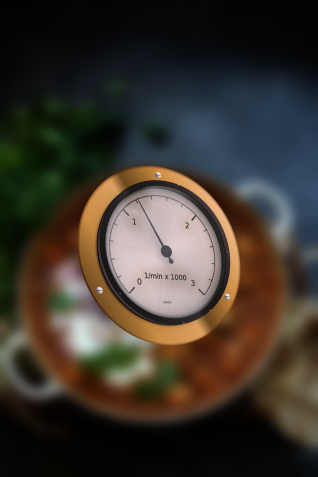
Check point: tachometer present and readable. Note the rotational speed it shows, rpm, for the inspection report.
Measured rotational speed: 1200 rpm
